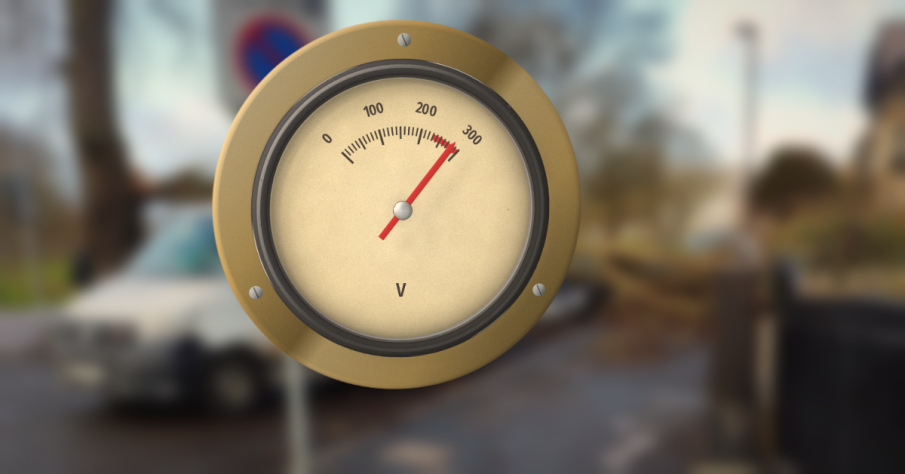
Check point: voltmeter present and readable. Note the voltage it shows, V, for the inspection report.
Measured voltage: 280 V
